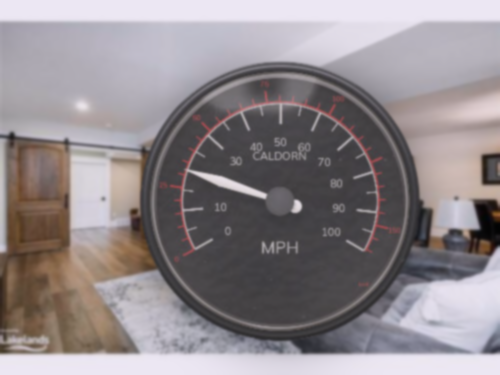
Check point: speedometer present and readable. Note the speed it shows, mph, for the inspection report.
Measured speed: 20 mph
